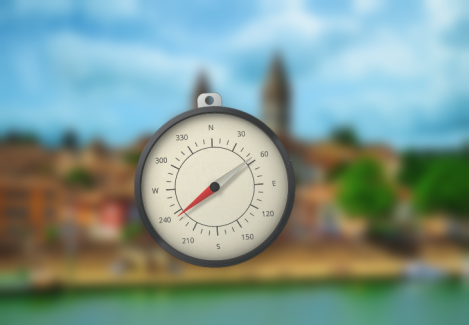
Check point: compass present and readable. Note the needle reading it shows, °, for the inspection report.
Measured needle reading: 235 °
